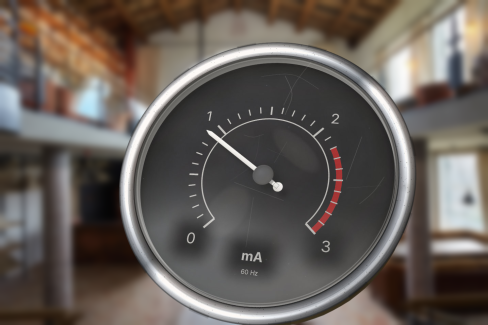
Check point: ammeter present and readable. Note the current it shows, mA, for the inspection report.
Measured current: 0.9 mA
